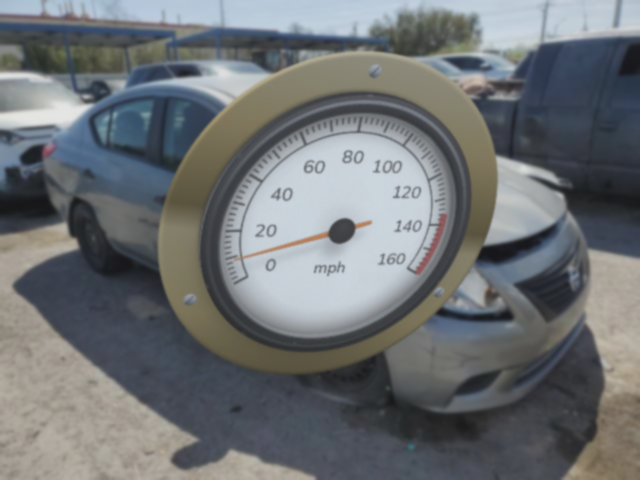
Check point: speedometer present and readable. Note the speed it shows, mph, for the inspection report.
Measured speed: 10 mph
